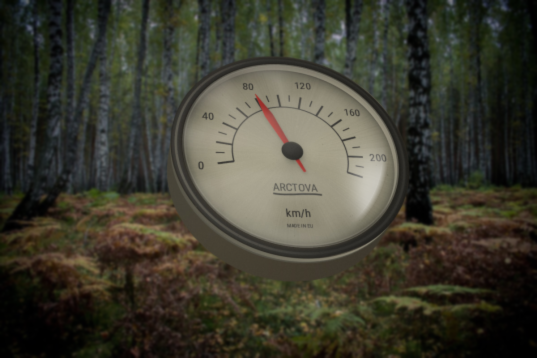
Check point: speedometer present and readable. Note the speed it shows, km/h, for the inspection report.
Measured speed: 80 km/h
